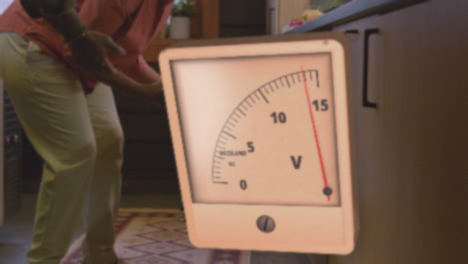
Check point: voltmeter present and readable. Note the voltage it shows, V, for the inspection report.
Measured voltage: 14 V
